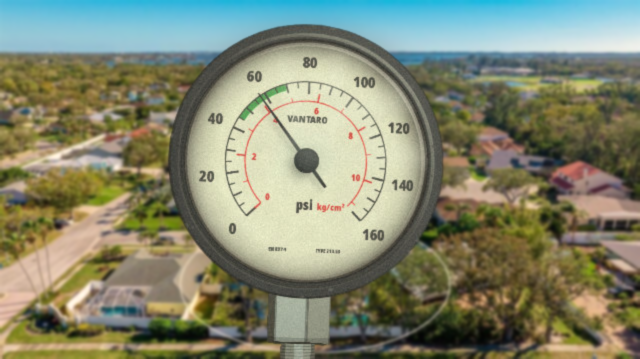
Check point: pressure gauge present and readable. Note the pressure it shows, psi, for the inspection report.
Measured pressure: 57.5 psi
